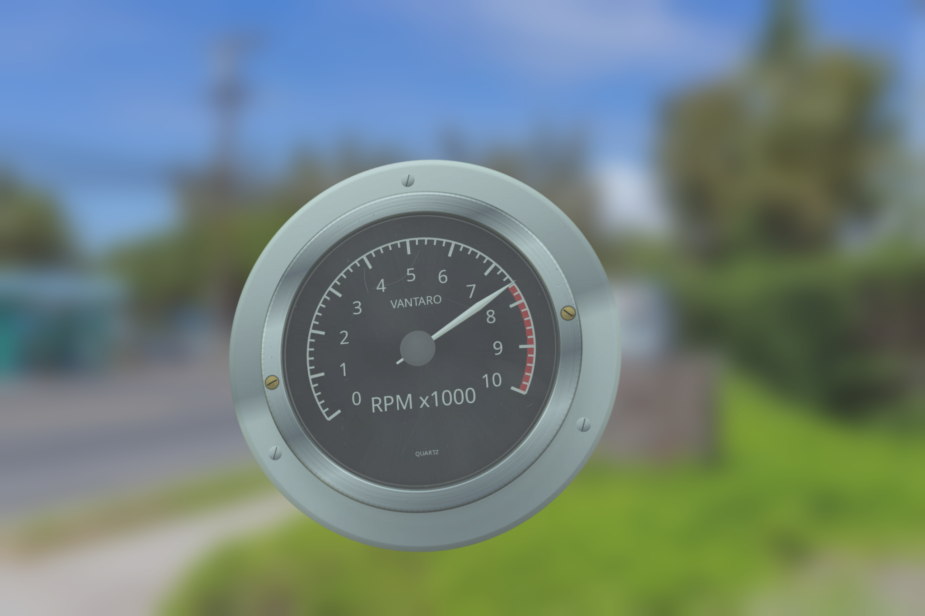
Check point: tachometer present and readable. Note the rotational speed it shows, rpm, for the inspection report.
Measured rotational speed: 7600 rpm
